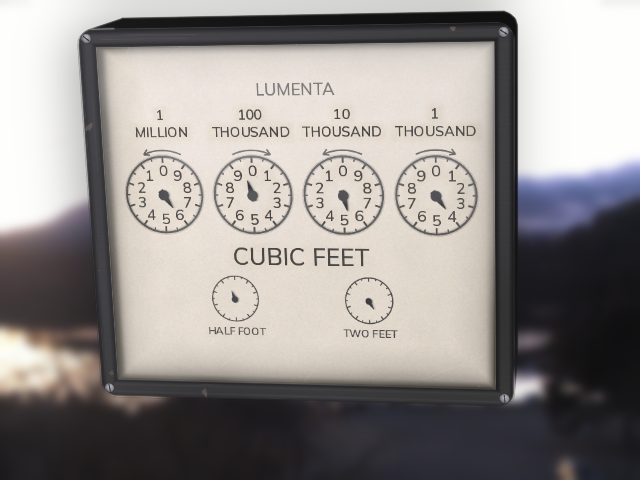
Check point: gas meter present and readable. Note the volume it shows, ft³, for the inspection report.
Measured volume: 595400 ft³
